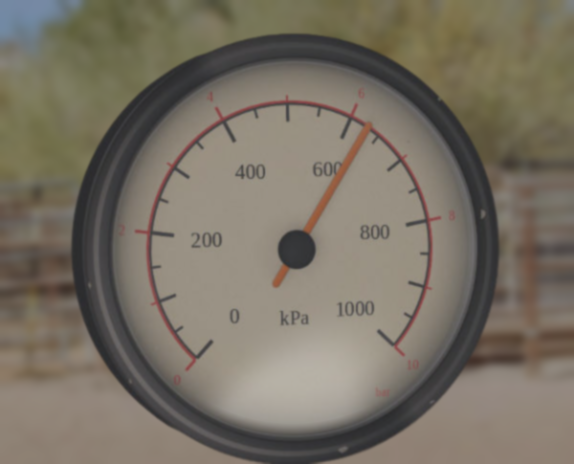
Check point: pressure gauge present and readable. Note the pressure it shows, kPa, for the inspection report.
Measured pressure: 625 kPa
